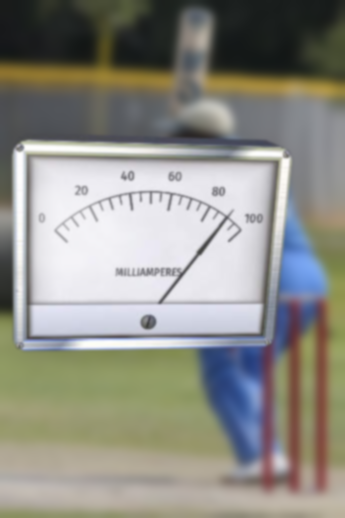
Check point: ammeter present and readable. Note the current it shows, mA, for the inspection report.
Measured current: 90 mA
